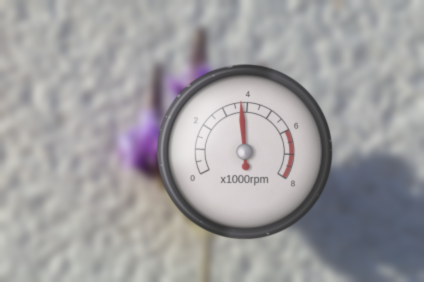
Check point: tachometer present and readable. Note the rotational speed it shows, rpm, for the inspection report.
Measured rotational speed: 3750 rpm
